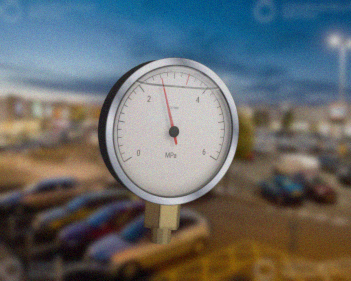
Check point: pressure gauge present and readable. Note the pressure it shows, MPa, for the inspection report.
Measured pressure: 2.6 MPa
